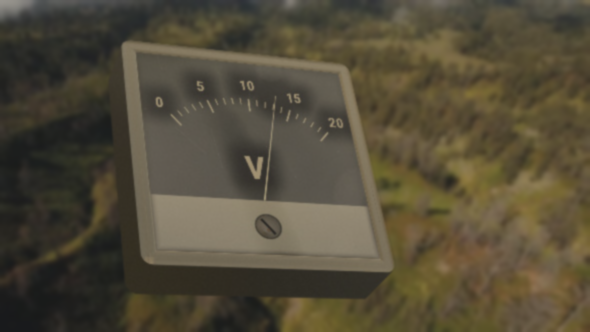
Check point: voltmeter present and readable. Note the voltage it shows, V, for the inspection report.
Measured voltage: 13 V
